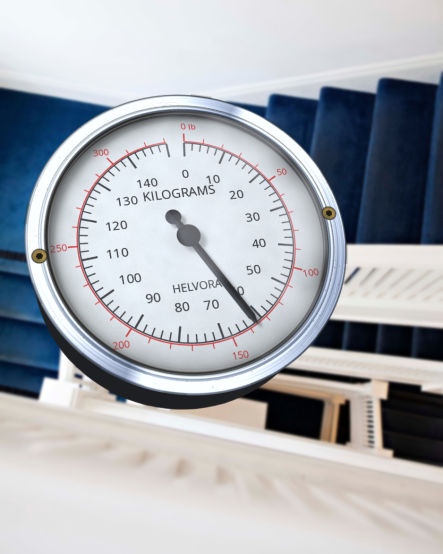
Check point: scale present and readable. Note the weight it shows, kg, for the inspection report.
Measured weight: 62 kg
